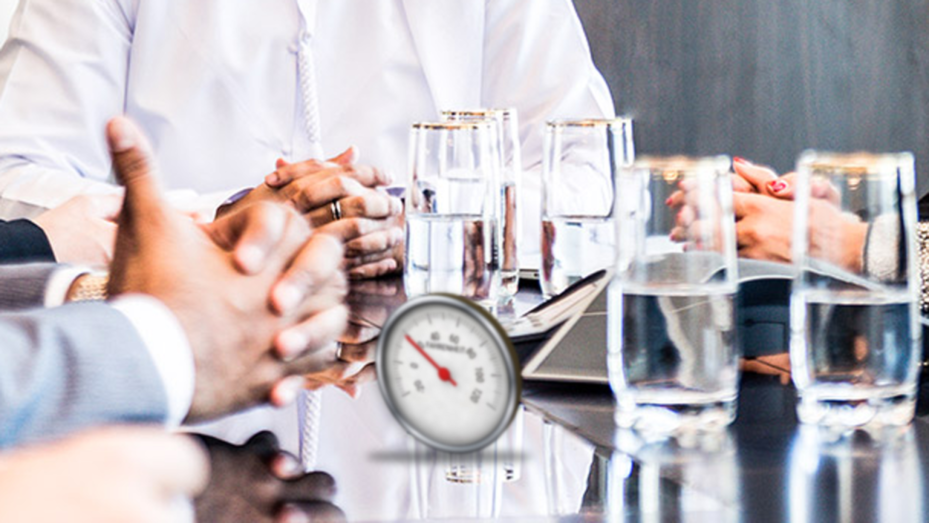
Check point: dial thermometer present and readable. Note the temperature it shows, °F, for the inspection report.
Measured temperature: 20 °F
